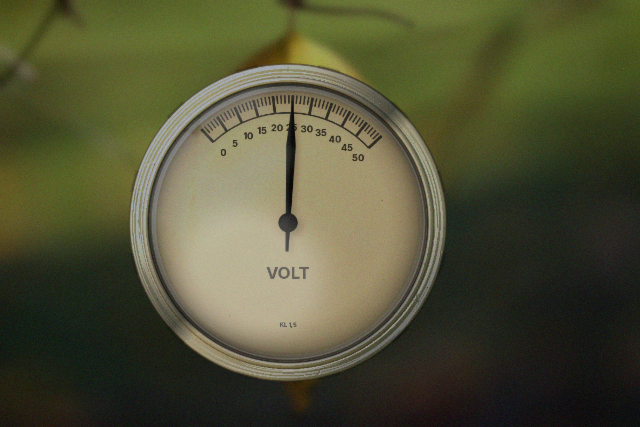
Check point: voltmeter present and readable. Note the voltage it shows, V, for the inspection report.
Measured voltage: 25 V
